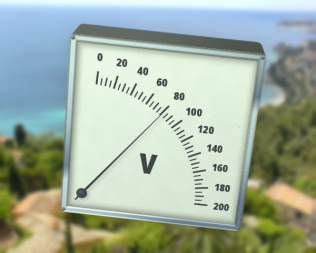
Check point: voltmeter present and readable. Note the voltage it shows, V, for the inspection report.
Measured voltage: 80 V
